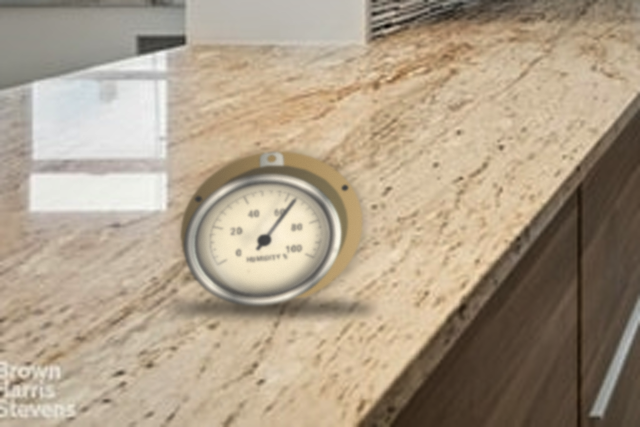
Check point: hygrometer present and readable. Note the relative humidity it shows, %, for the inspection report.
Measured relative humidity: 64 %
